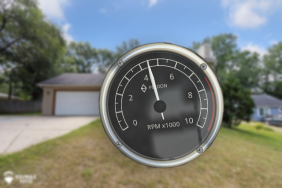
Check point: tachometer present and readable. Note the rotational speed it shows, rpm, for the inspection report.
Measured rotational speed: 4500 rpm
